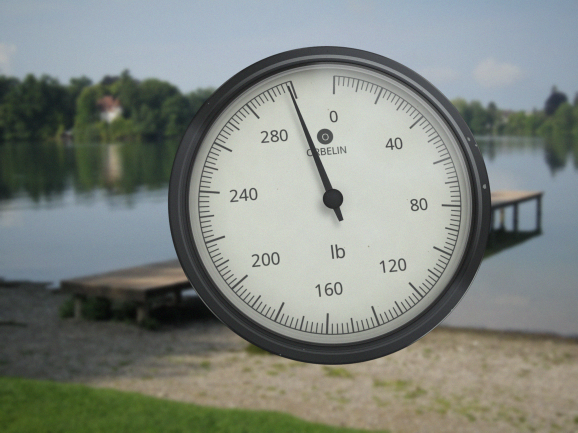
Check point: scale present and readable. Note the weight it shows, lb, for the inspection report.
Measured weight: 298 lb
